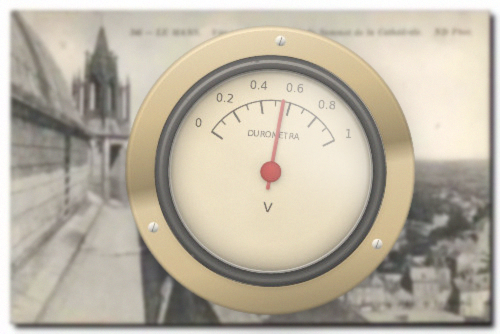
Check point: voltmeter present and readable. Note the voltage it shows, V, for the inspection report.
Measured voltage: 0.55 V
